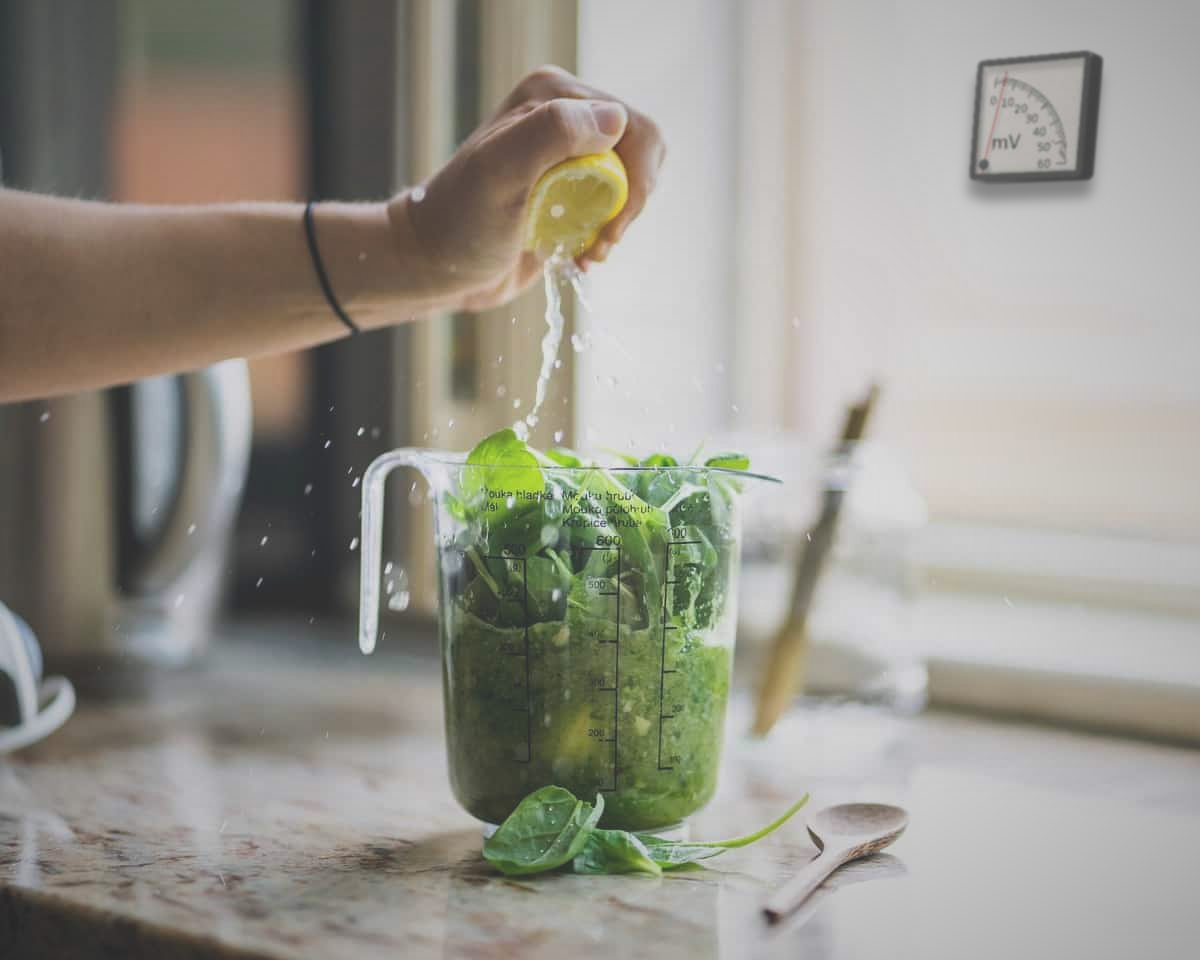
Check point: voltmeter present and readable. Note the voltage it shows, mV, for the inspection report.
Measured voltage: 5 mV
